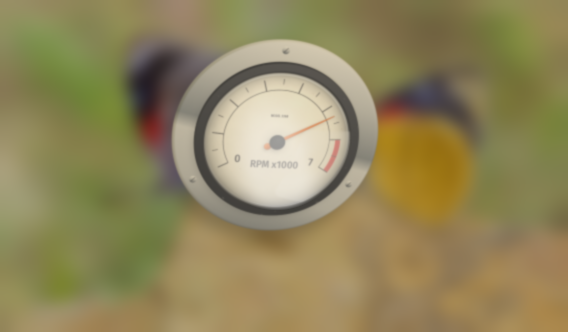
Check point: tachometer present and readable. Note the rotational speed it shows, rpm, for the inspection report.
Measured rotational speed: 5250 rpm
